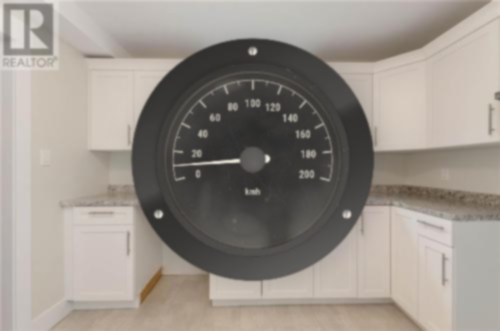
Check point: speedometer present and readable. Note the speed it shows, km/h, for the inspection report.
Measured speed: 10 km/h
